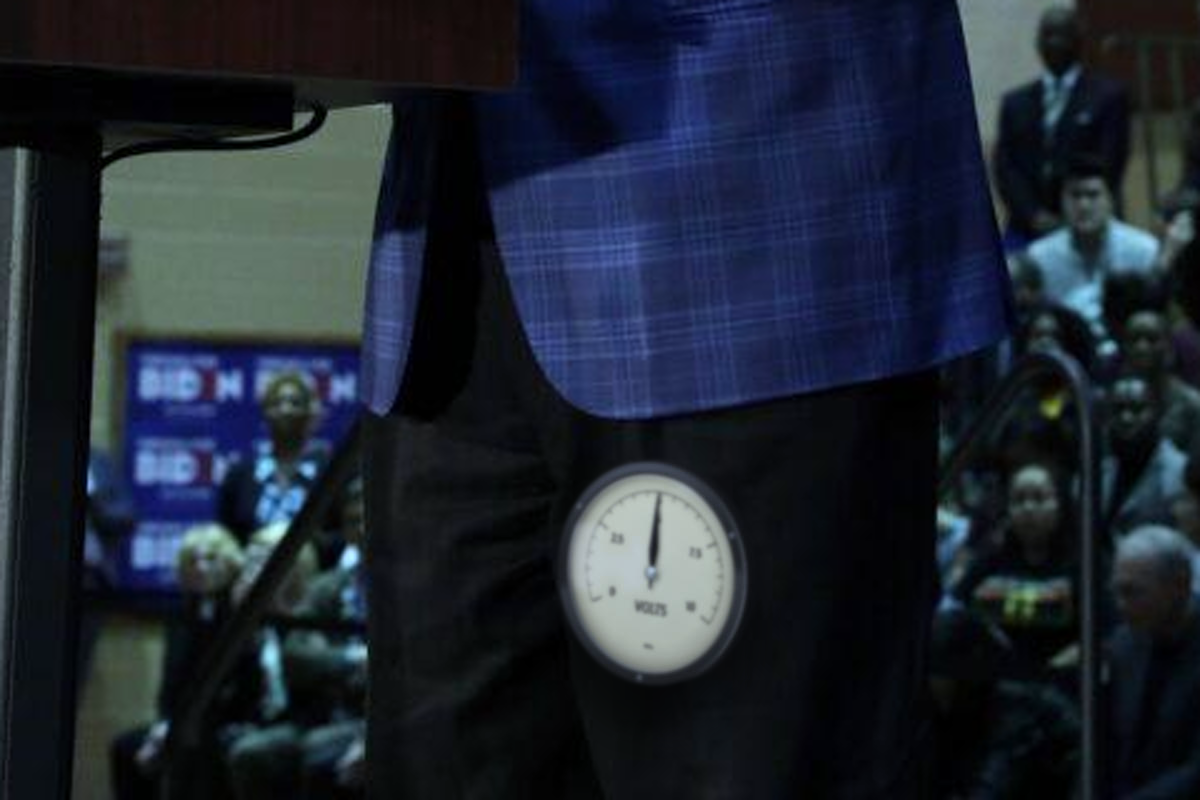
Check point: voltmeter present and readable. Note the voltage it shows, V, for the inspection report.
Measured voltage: 5 V
